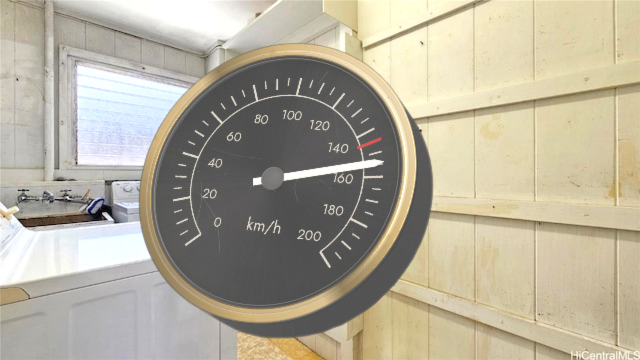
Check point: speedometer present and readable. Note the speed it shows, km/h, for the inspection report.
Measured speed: 155 km/h
